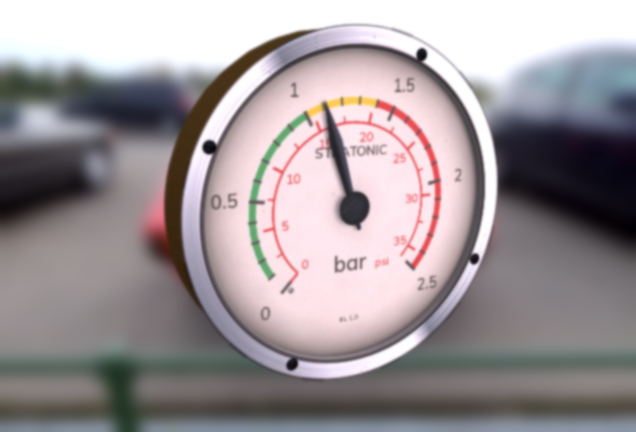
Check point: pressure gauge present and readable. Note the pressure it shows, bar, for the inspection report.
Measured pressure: 1.1 bar
